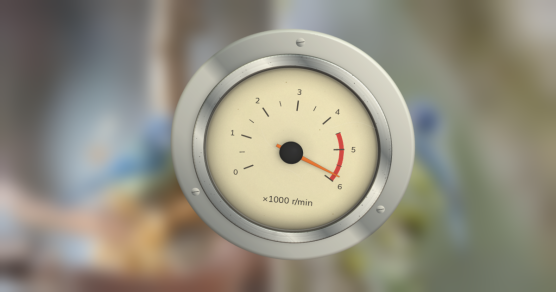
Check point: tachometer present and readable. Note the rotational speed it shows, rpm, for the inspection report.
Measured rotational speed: 5750 rpm
